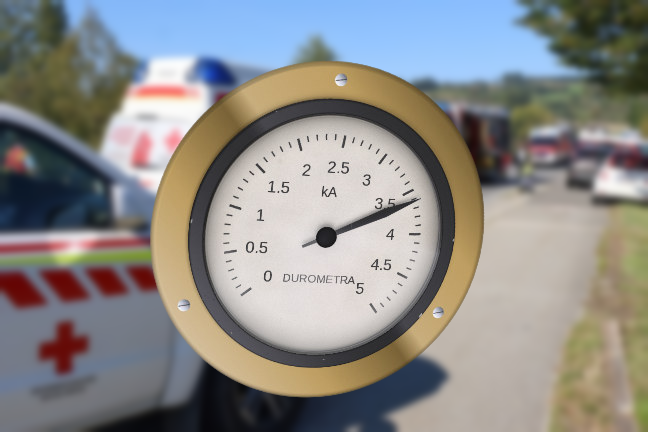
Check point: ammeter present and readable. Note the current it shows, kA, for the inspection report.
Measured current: 3.6 kA
